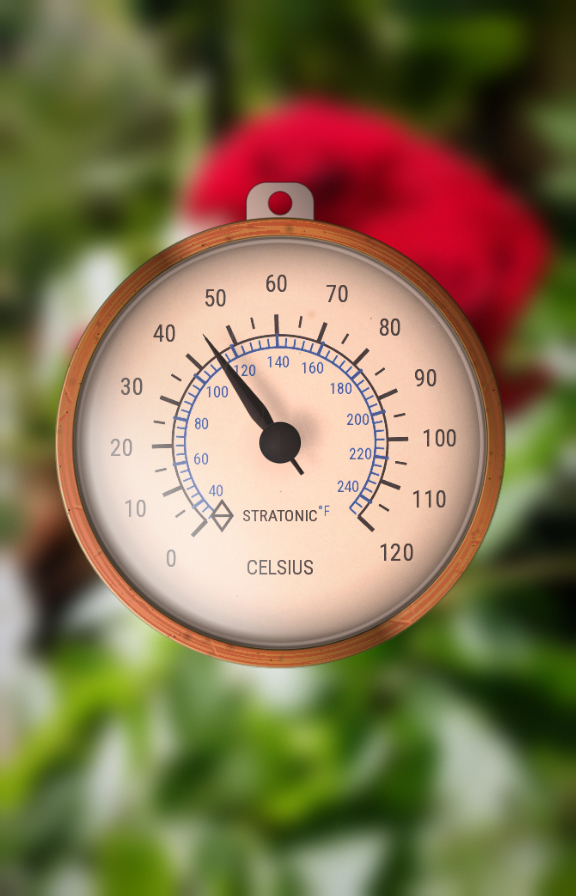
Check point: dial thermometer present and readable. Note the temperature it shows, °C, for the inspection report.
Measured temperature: 45 °C
